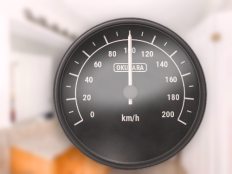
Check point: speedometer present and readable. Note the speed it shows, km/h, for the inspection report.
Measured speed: 100 km/h
